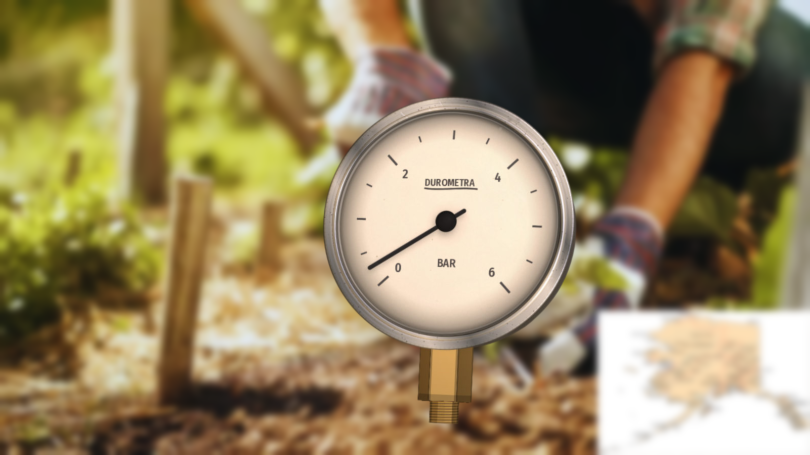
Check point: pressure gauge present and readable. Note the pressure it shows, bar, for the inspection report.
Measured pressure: 0.25 bar
